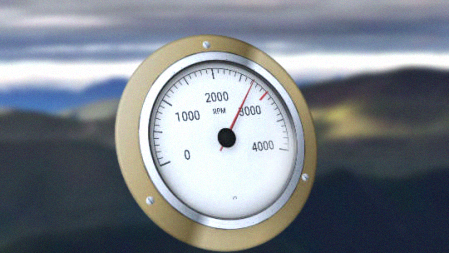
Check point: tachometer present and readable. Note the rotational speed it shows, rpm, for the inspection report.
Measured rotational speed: 2700 rpm
